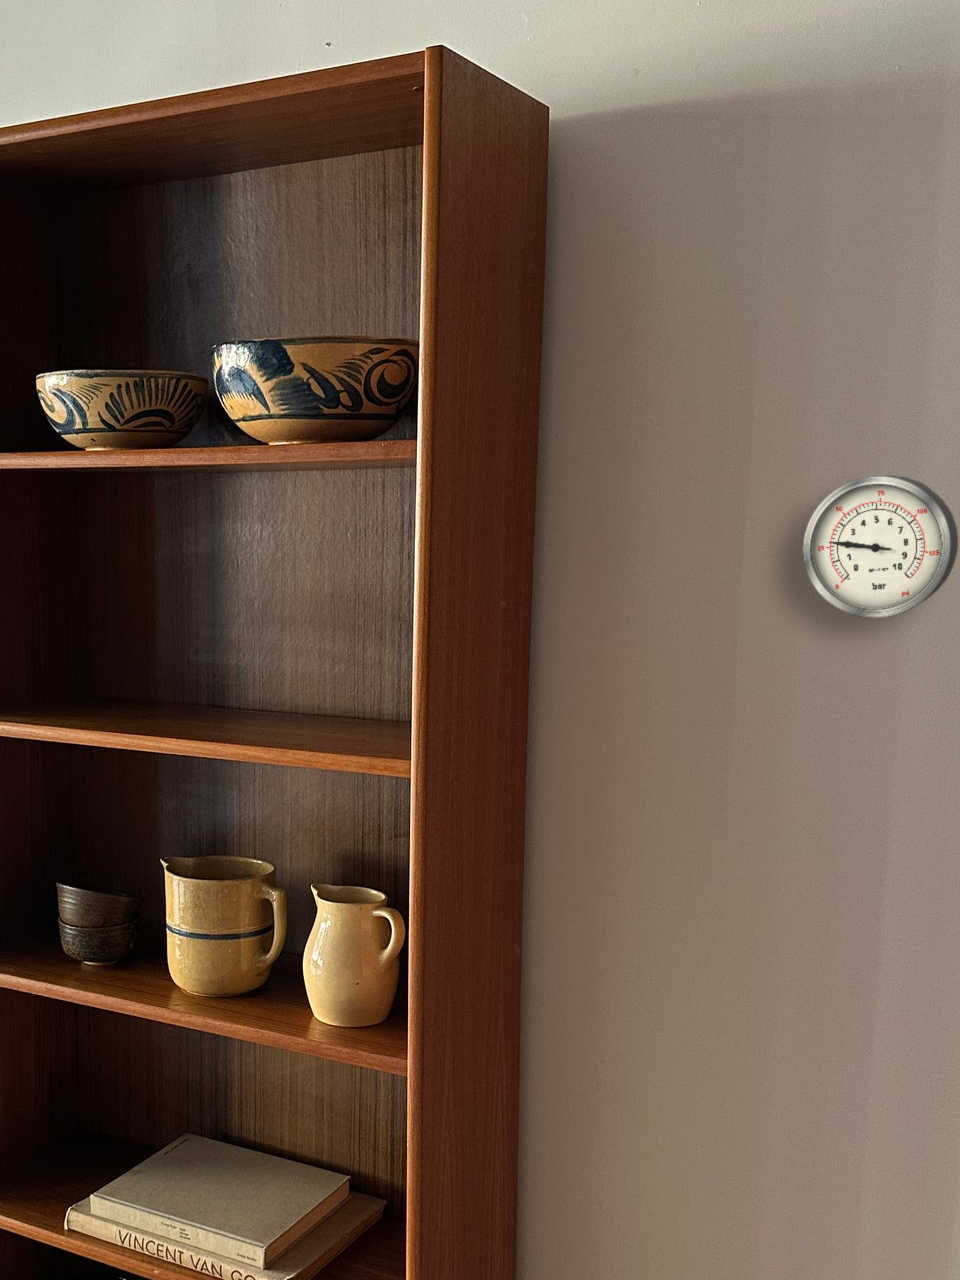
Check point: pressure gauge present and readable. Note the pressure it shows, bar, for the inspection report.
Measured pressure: 2 bar
